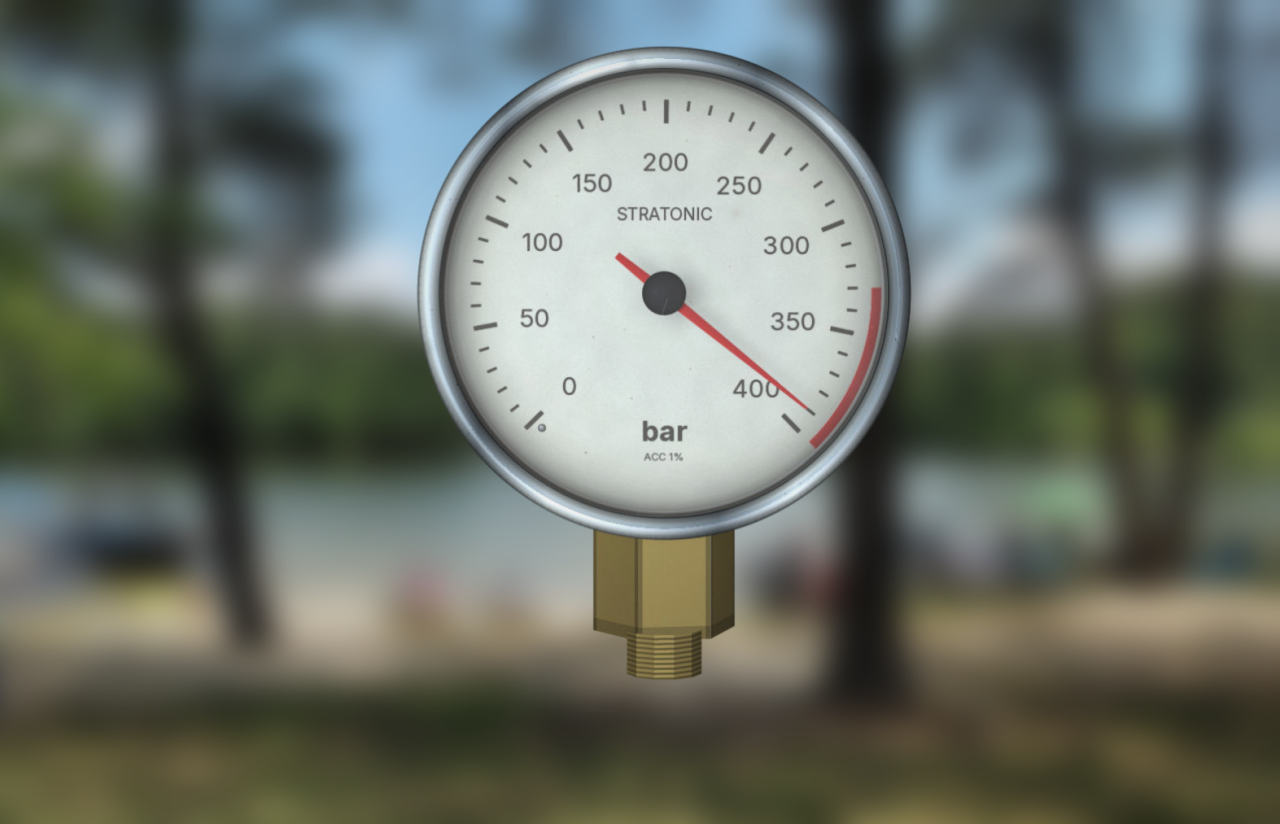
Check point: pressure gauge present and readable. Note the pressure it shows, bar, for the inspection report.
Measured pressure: 390 bar
